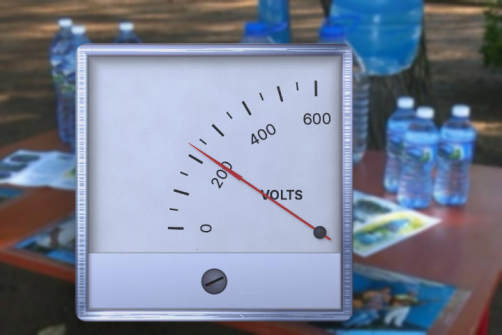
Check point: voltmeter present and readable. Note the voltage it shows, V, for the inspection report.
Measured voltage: 225 V
